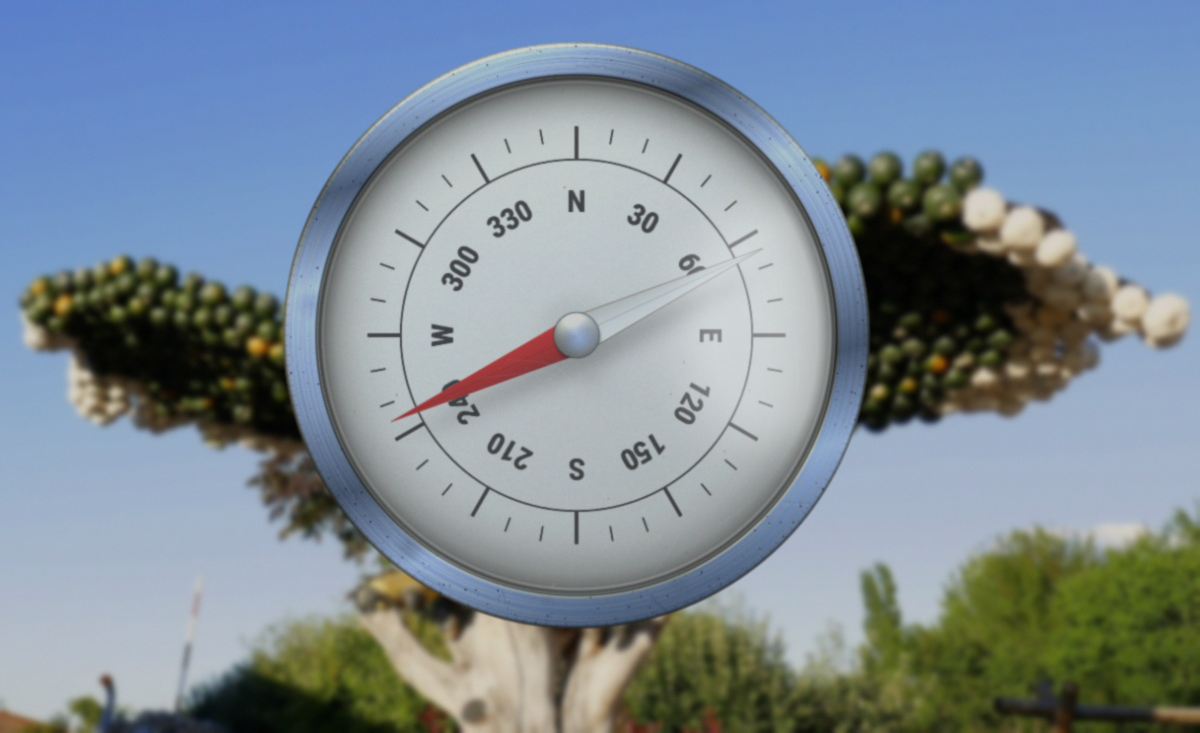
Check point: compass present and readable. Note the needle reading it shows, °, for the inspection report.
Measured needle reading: 245 °
